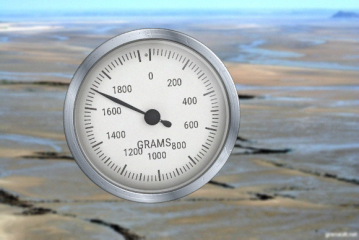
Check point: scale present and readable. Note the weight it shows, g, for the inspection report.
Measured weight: 1700 g
